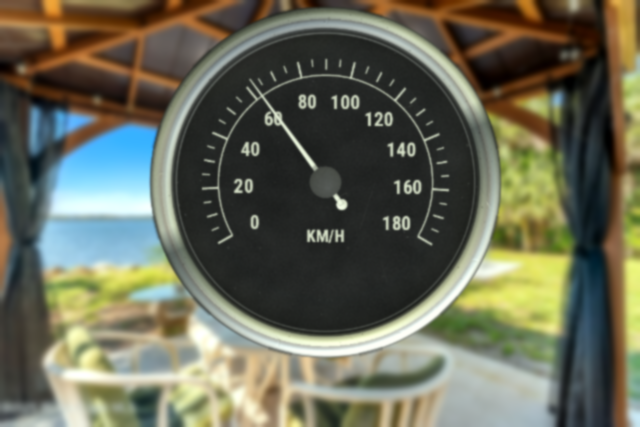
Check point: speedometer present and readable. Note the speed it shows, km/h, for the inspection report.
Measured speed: 62.5 km/h
